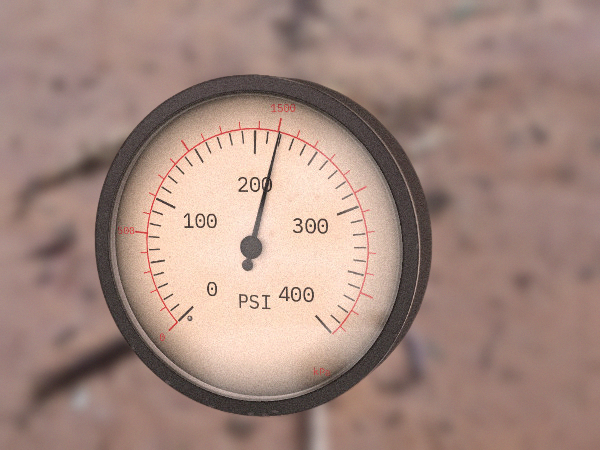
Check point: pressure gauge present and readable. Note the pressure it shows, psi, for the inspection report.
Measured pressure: 220 psi
